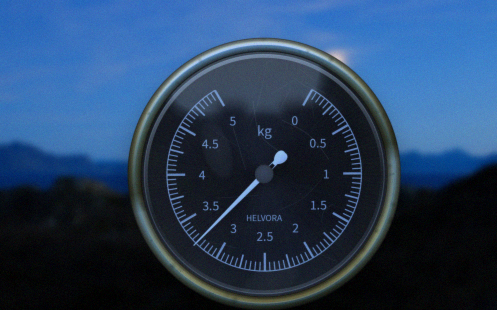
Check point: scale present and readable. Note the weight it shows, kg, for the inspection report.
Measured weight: 3.25 kg
